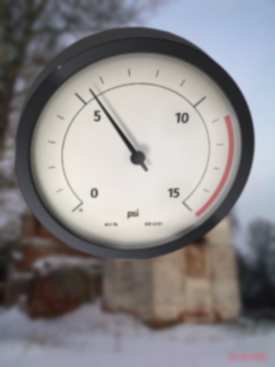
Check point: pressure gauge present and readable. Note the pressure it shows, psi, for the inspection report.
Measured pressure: 5.5 psi
